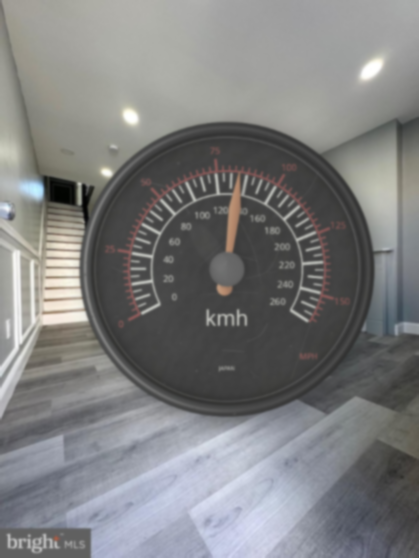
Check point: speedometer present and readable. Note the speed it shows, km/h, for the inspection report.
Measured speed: 135 km/h
